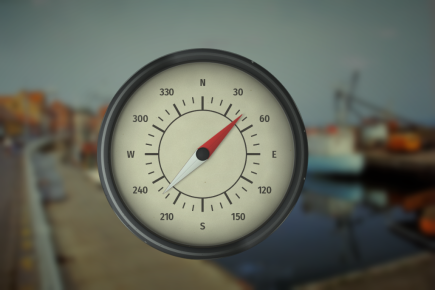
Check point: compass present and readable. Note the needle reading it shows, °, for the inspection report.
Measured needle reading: 45 °
